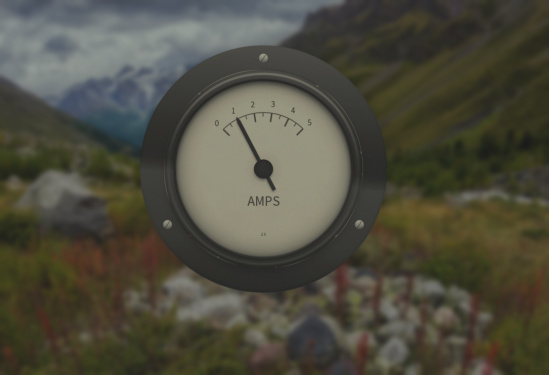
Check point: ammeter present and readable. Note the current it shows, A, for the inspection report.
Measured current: 1 A
